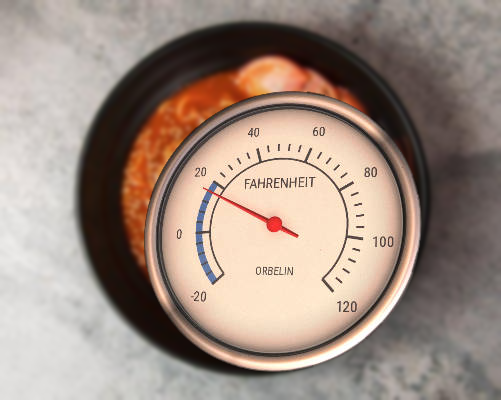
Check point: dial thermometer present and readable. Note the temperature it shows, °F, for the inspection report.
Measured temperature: 16 °F
